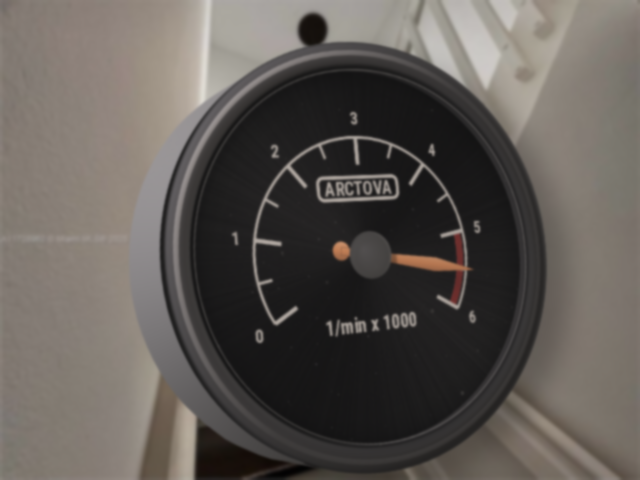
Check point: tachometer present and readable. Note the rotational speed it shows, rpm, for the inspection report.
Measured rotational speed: 5500 rpm
